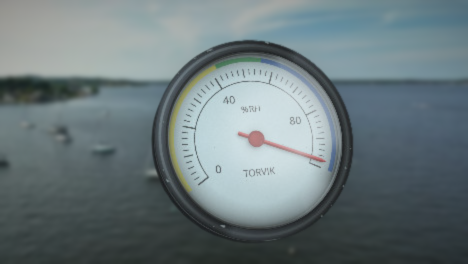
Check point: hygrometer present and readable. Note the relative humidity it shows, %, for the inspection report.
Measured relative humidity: 98 %
